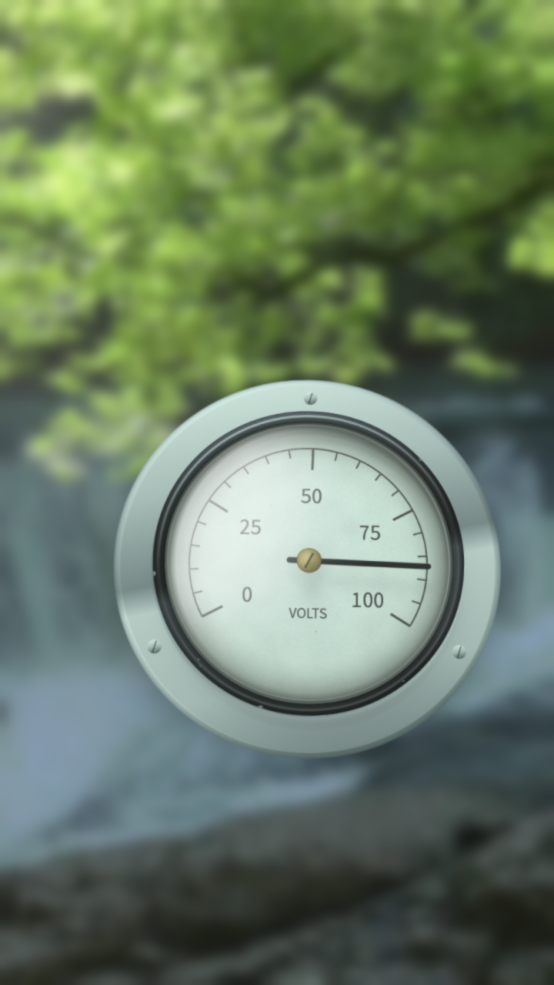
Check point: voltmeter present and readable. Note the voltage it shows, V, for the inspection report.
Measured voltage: 87.5 V
